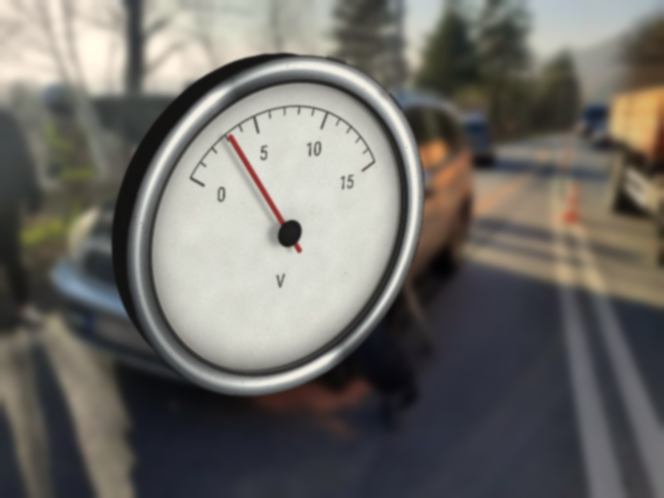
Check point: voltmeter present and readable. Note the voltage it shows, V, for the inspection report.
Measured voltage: 3 V
